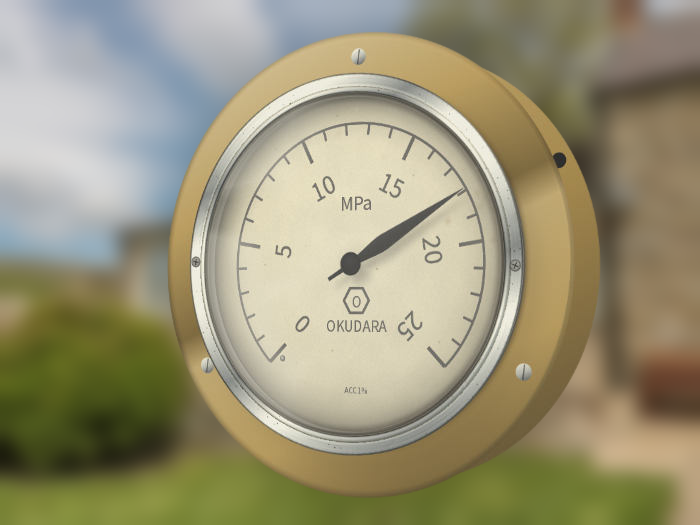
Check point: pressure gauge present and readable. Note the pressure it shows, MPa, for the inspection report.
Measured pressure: 18 MPa
